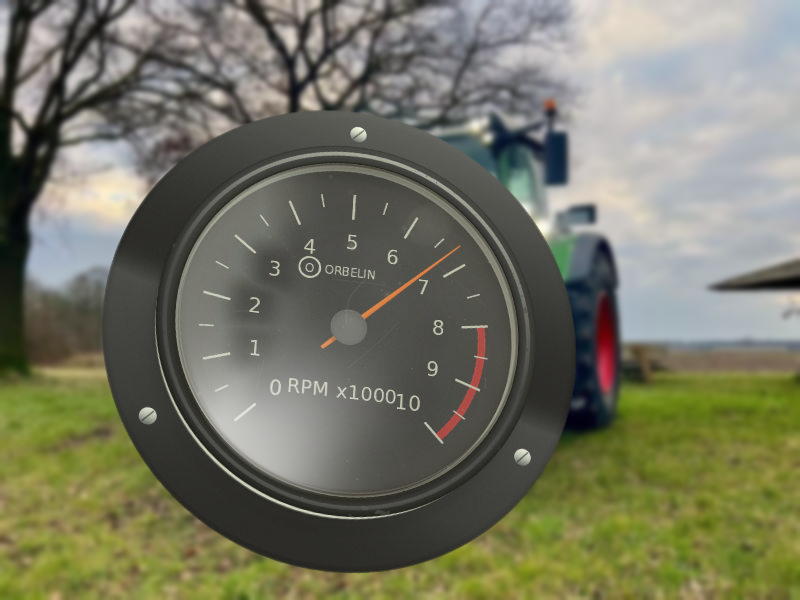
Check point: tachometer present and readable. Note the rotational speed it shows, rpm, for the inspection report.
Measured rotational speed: 6750 rpm
